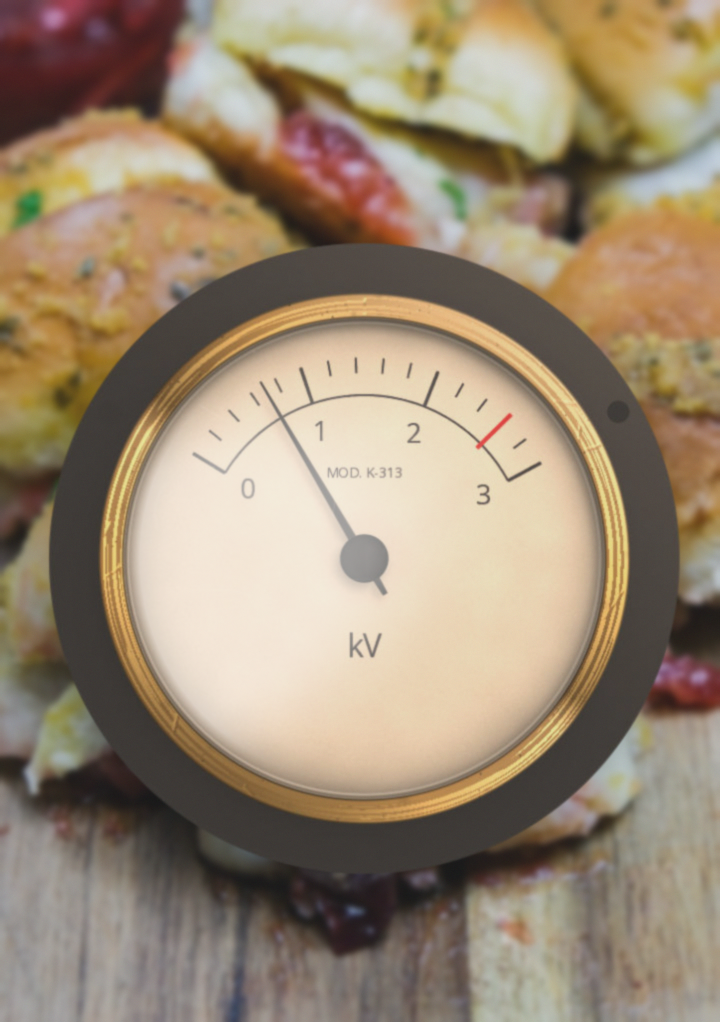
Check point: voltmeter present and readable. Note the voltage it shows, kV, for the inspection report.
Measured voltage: 0.7 kV
